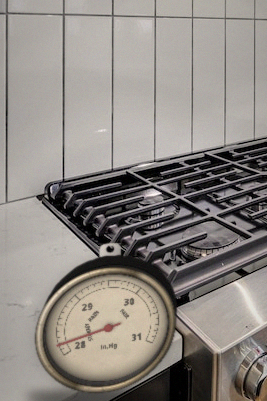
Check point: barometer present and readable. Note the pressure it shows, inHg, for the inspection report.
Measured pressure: 28.2 inHg
